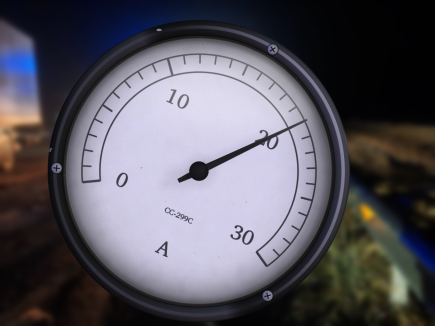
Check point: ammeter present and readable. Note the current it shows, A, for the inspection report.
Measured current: 20 A
